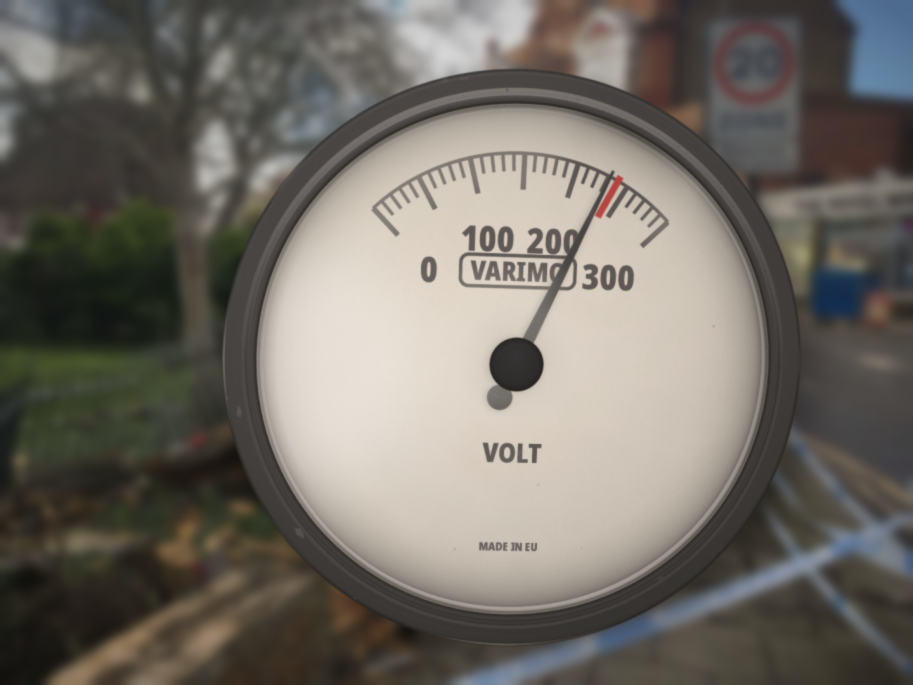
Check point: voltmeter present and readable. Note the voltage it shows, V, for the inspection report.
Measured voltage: 230 V
